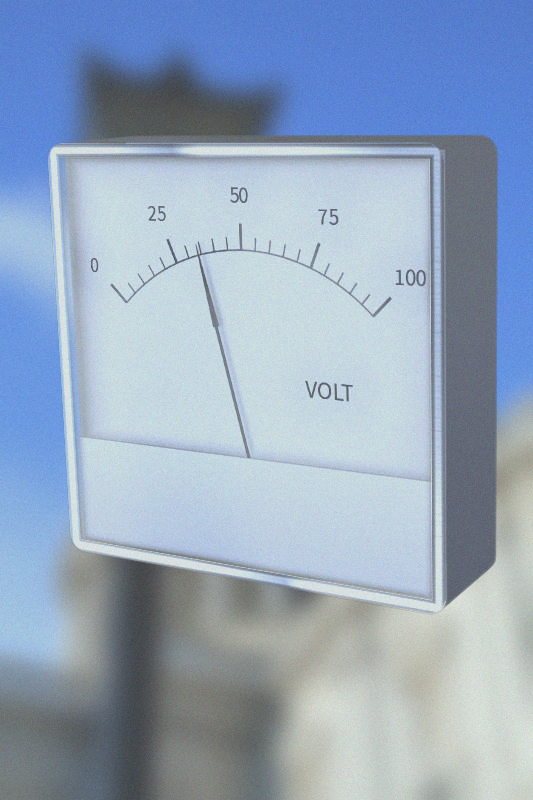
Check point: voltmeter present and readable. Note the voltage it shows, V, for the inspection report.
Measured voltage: 35 V
